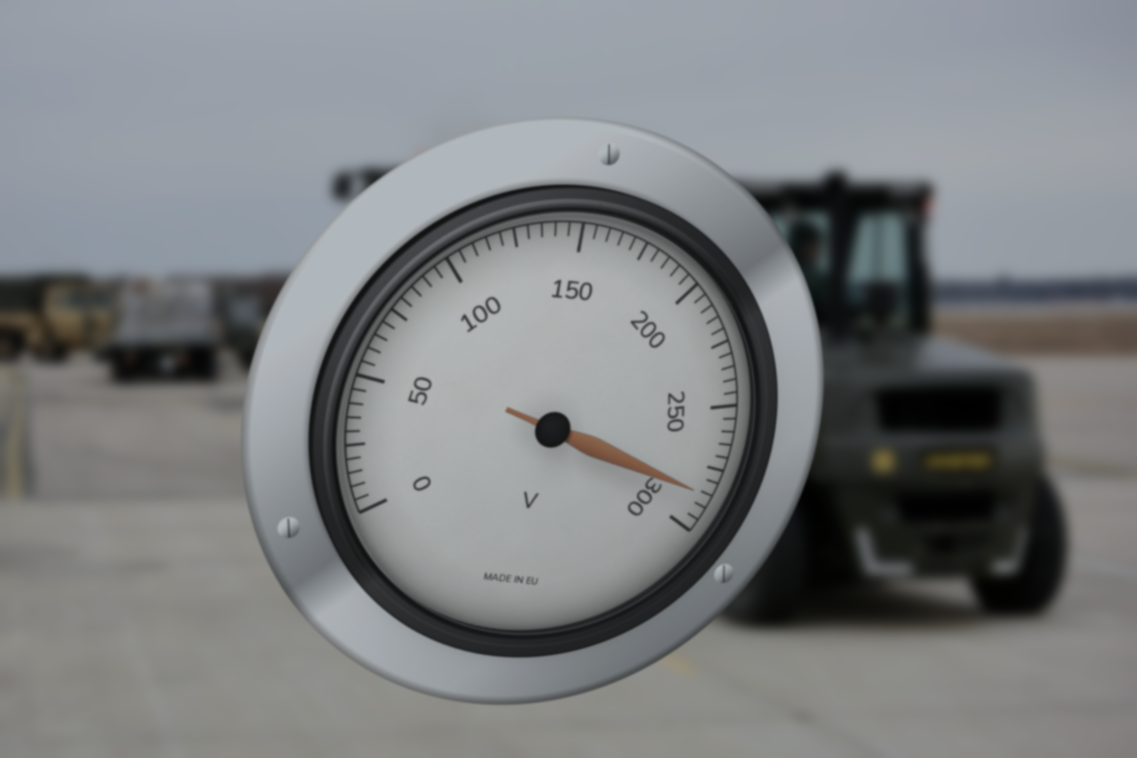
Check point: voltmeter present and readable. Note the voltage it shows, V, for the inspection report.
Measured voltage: 285 V
